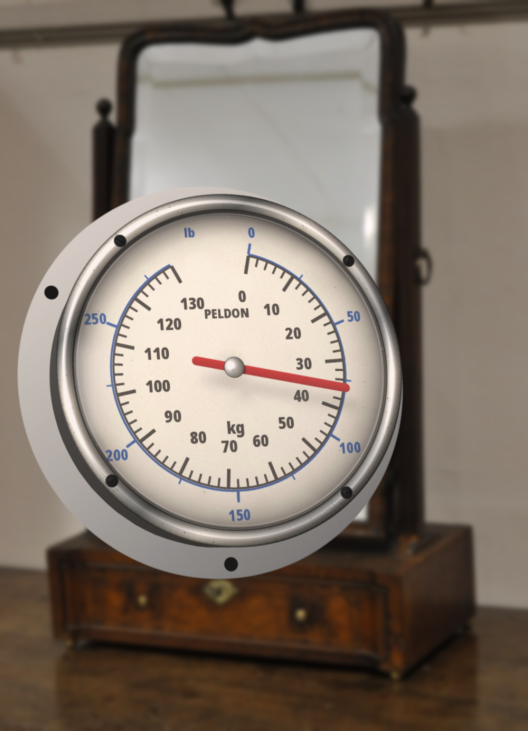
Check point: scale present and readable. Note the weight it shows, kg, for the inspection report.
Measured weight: 36 kg
